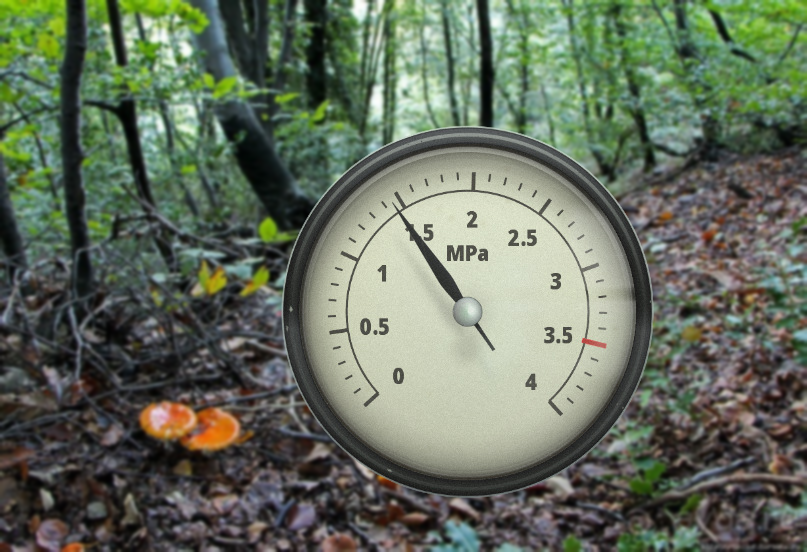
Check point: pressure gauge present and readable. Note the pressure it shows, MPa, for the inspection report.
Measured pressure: 1.45 MPa
